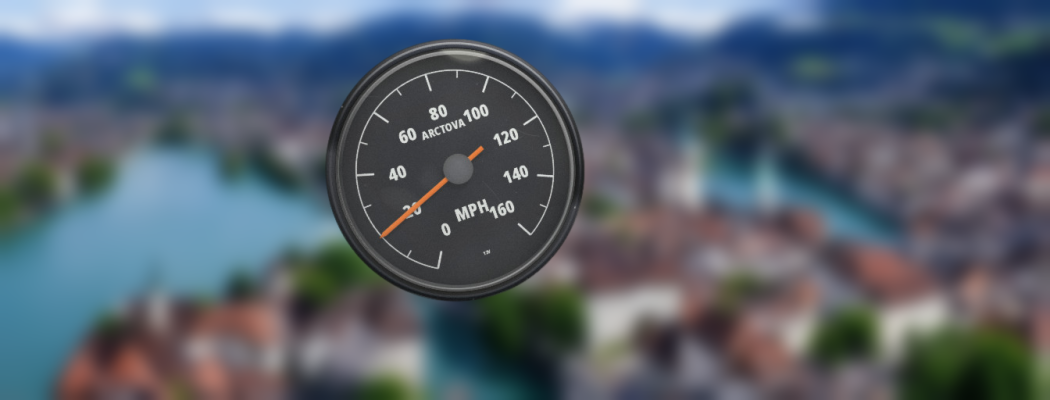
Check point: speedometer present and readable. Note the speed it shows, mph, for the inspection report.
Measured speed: 20 mph
